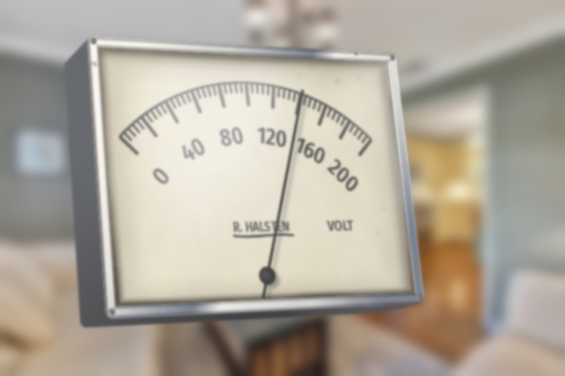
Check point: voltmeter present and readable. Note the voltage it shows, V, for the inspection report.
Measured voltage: 140 V
